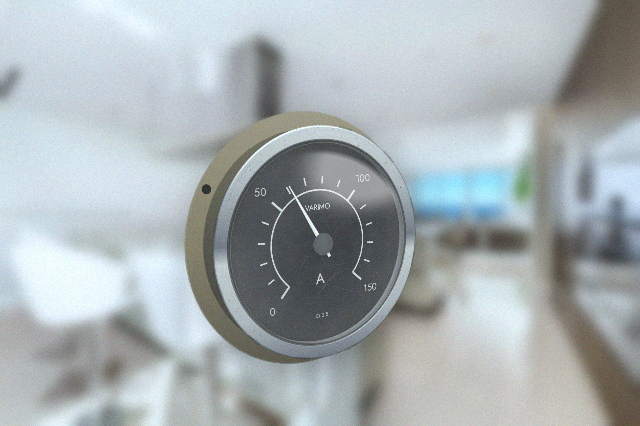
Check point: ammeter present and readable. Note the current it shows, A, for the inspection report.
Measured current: 60 A
